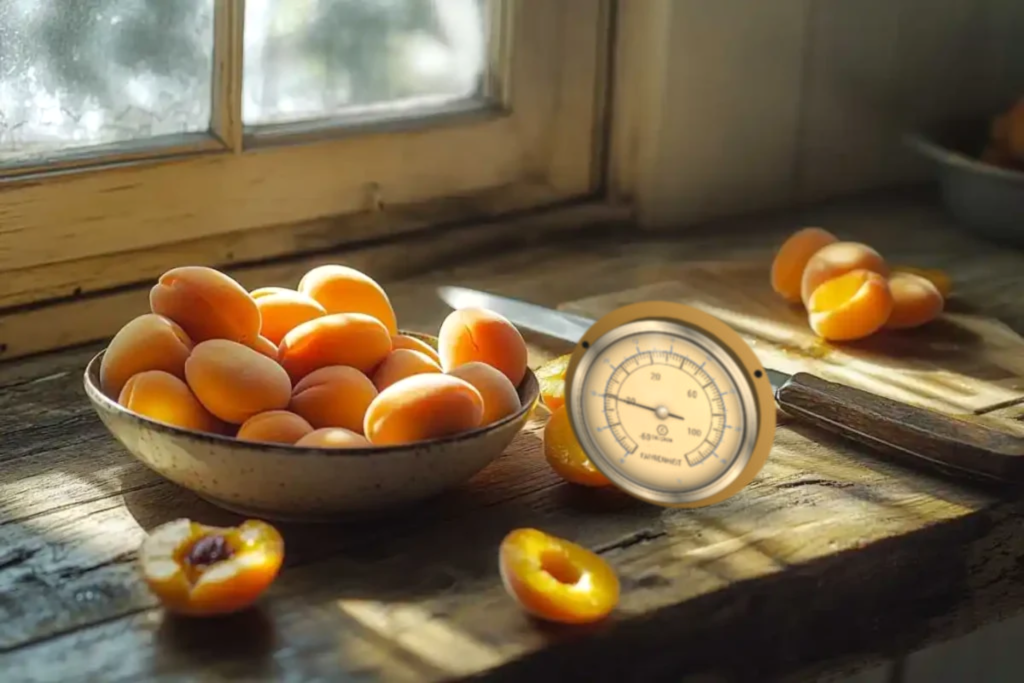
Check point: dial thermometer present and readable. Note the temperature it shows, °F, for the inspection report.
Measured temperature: -20 °F
